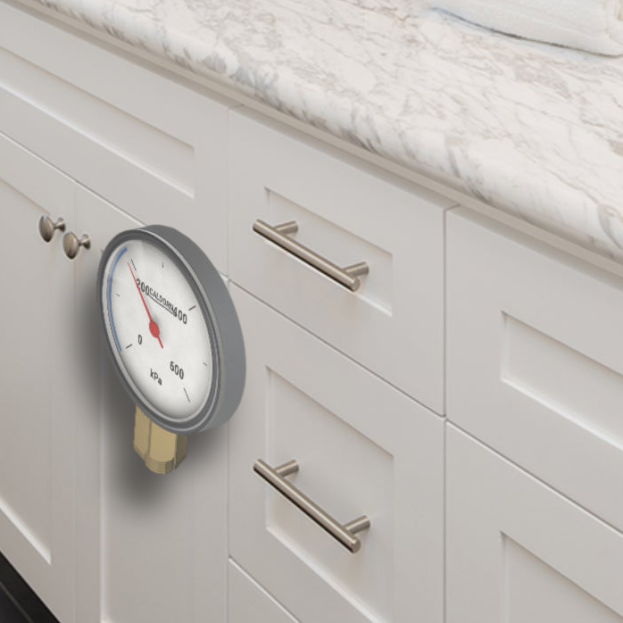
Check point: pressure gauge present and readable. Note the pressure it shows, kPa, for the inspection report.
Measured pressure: 200 kPa
